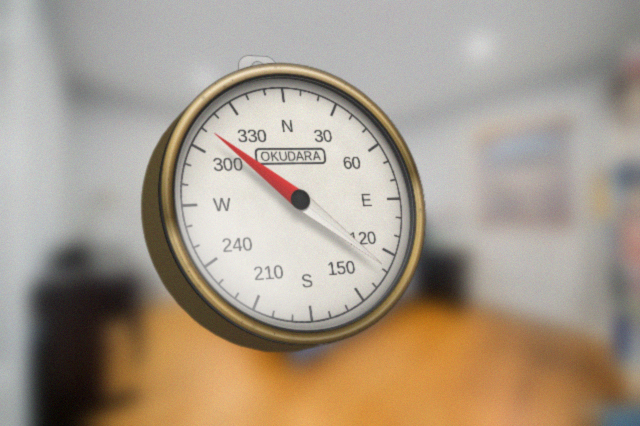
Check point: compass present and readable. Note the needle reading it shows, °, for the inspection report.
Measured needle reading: 310 °
